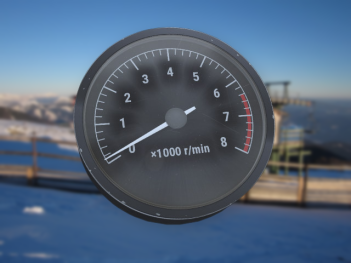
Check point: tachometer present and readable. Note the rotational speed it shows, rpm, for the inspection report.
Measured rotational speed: 100 rpm
